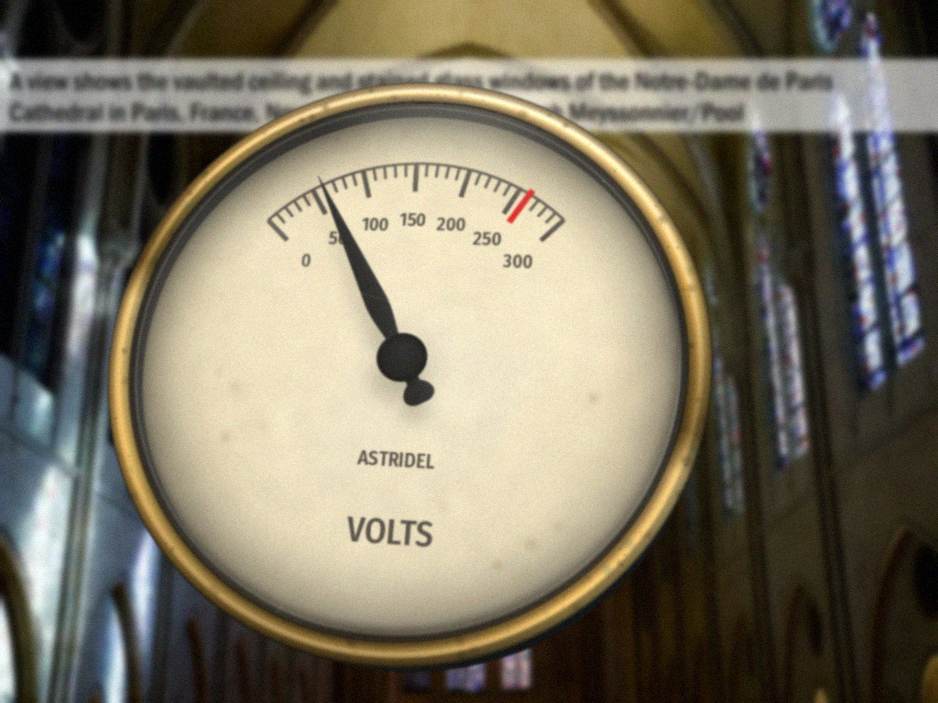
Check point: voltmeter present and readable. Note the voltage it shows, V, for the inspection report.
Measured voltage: 60 V
